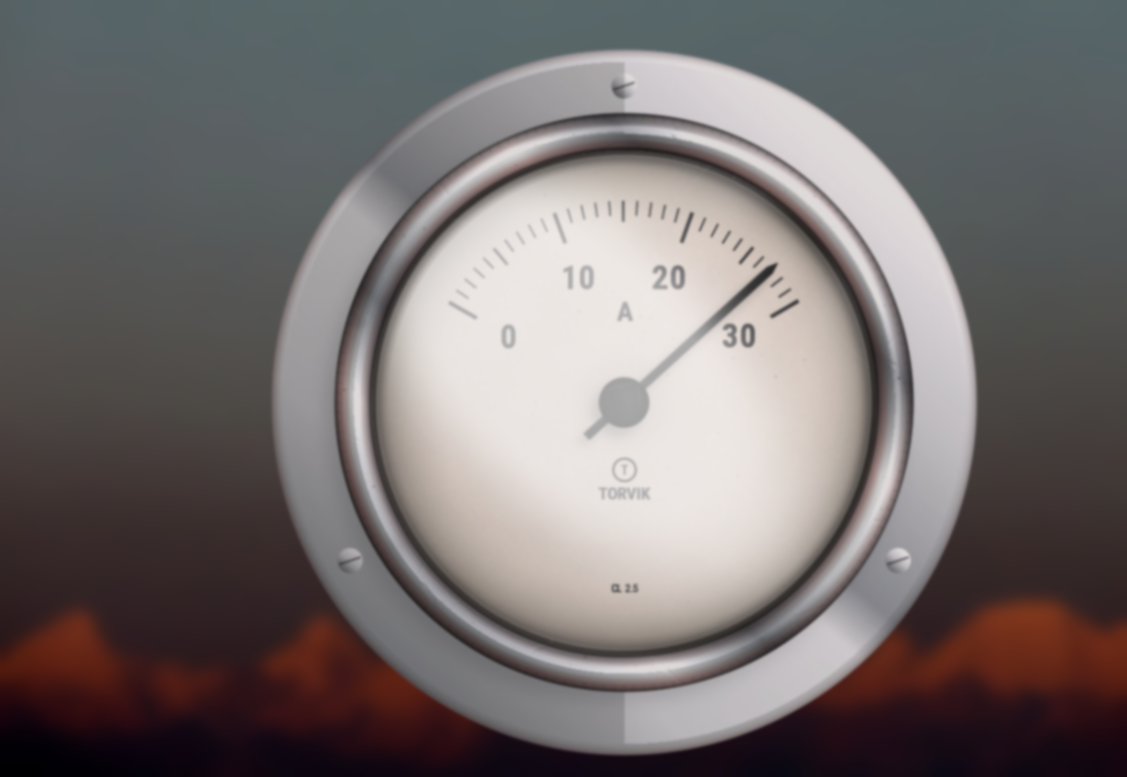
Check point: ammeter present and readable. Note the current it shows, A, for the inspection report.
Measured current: 27 A
